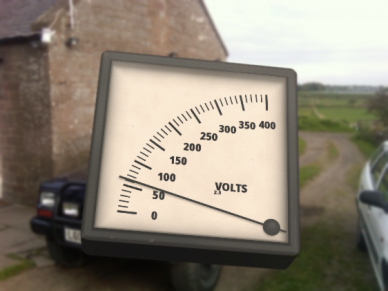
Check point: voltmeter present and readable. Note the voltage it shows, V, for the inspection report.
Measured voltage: 60 V
